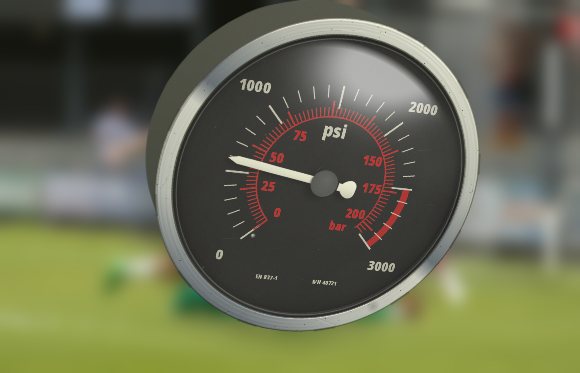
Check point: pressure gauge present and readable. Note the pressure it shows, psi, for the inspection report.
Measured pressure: 600 psi
